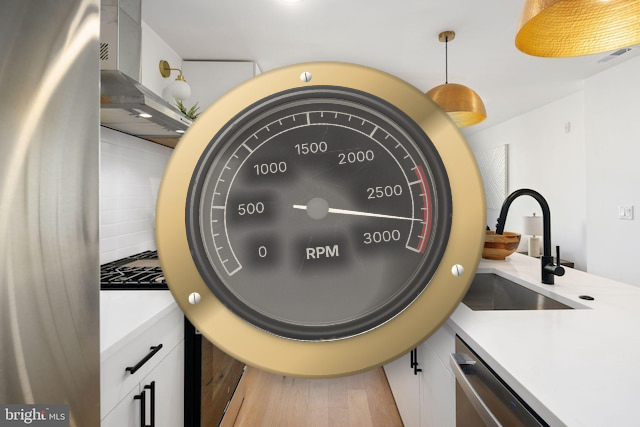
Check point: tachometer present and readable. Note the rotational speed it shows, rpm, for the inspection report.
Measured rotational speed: 2800 rpm
